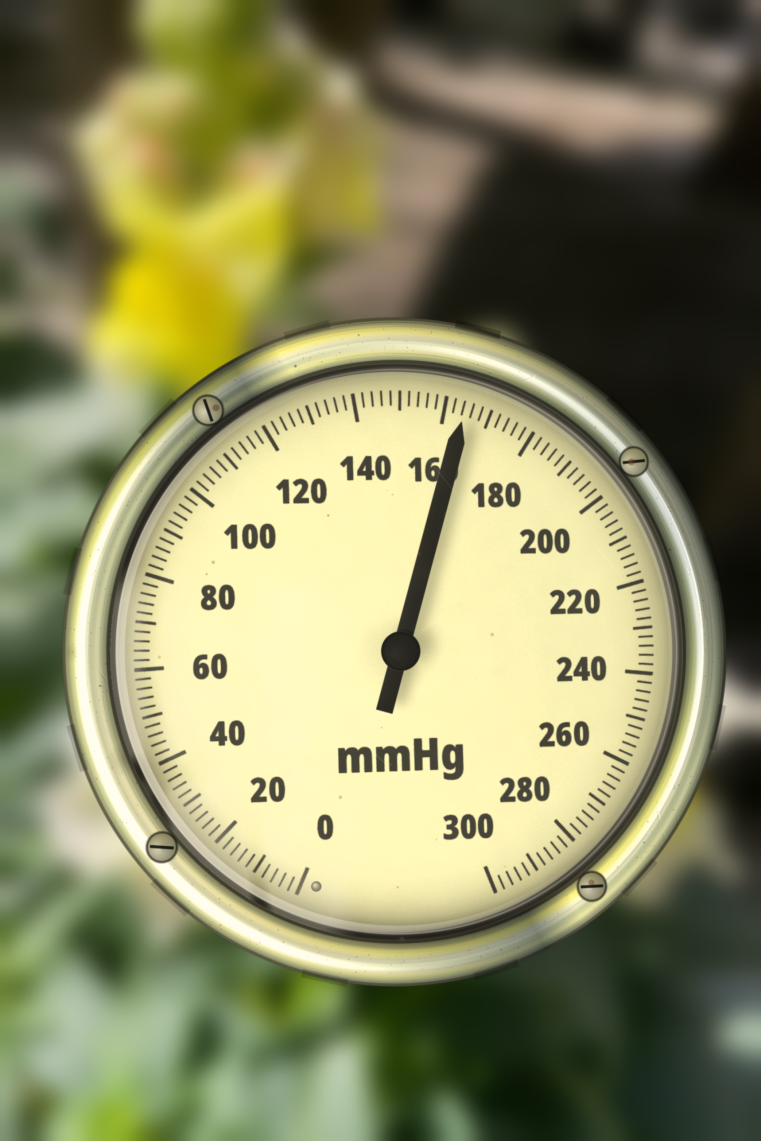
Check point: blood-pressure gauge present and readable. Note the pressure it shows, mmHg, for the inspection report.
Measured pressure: 164 mmHg
